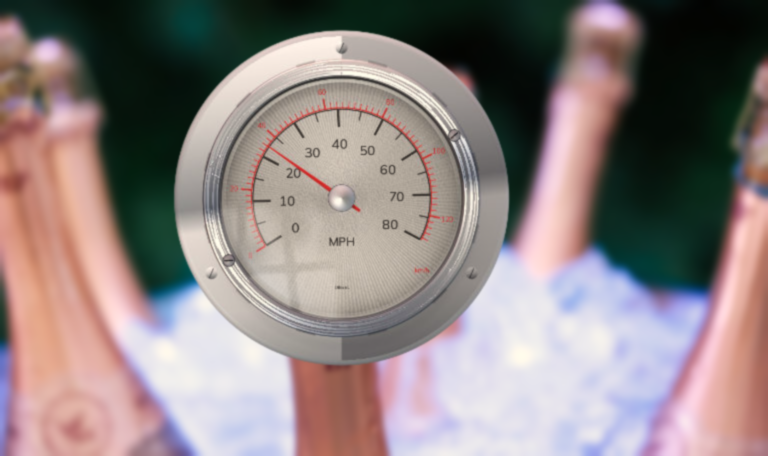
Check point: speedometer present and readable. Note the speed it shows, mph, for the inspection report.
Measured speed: 22.5 mph
